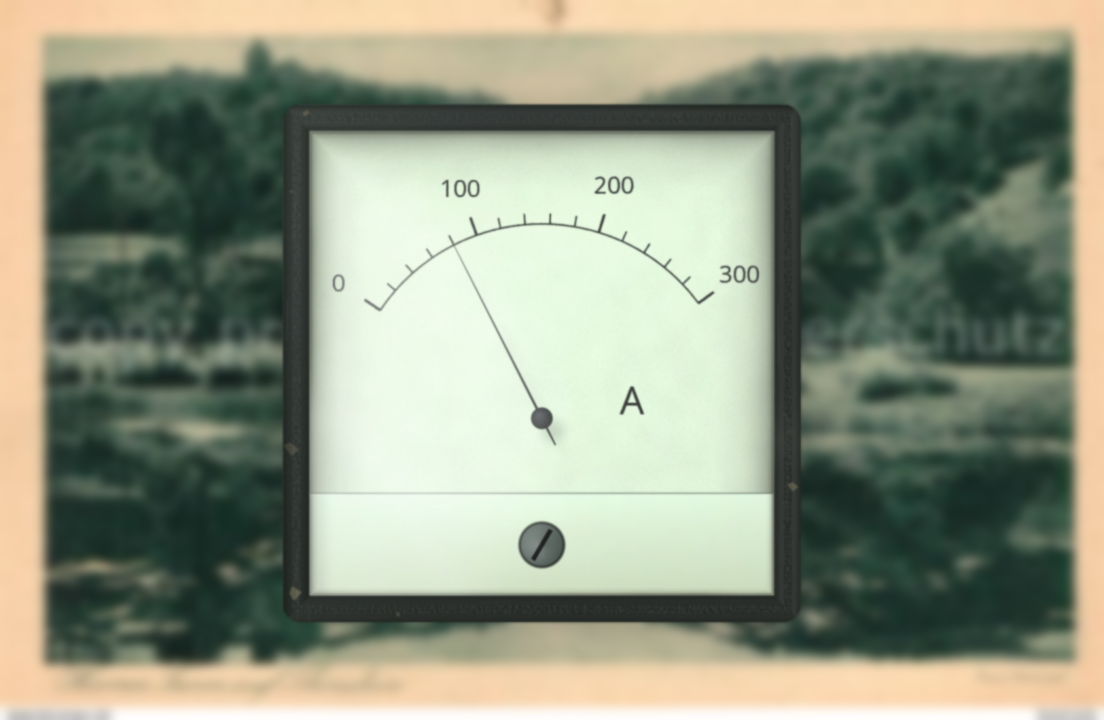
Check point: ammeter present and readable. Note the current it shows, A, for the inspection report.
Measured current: 80 A
